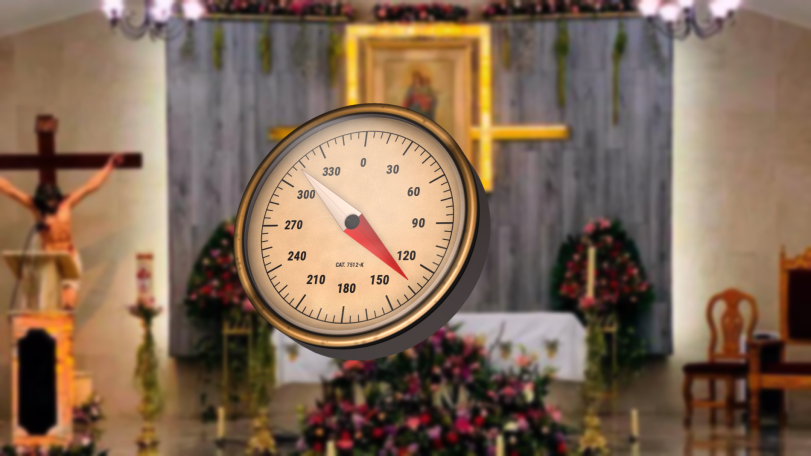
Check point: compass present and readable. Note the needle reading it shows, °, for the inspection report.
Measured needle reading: 132.5 °
